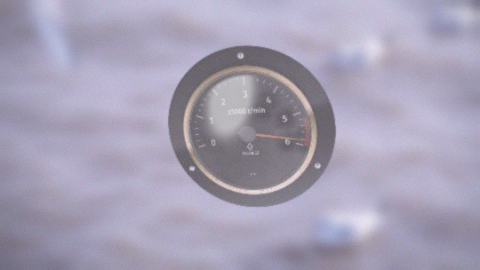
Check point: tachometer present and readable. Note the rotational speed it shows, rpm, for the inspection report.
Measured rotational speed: 5800 rpm
